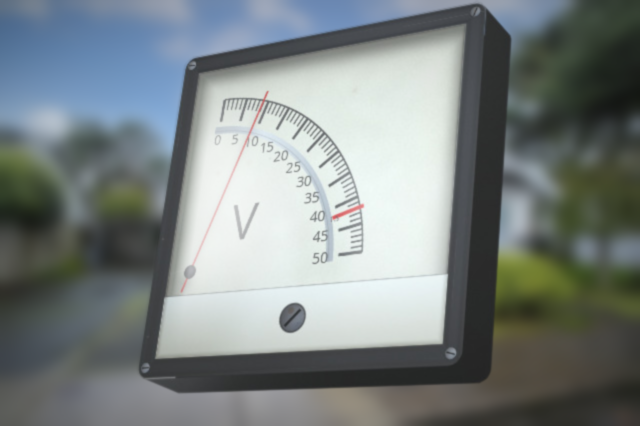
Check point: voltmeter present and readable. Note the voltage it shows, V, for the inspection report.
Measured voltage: 10 V
